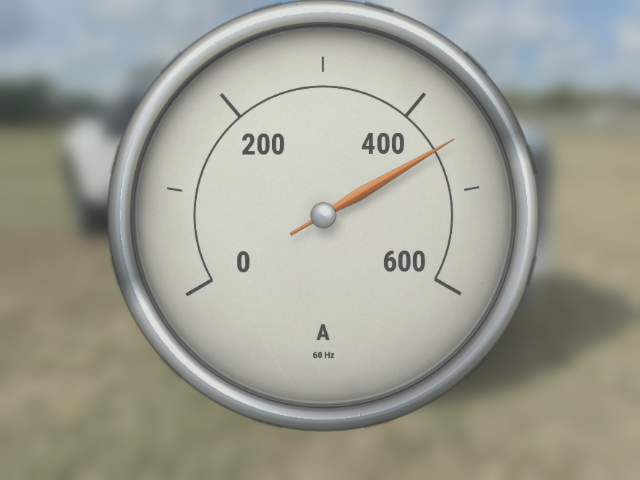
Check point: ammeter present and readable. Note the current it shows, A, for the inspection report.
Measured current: 450 A
